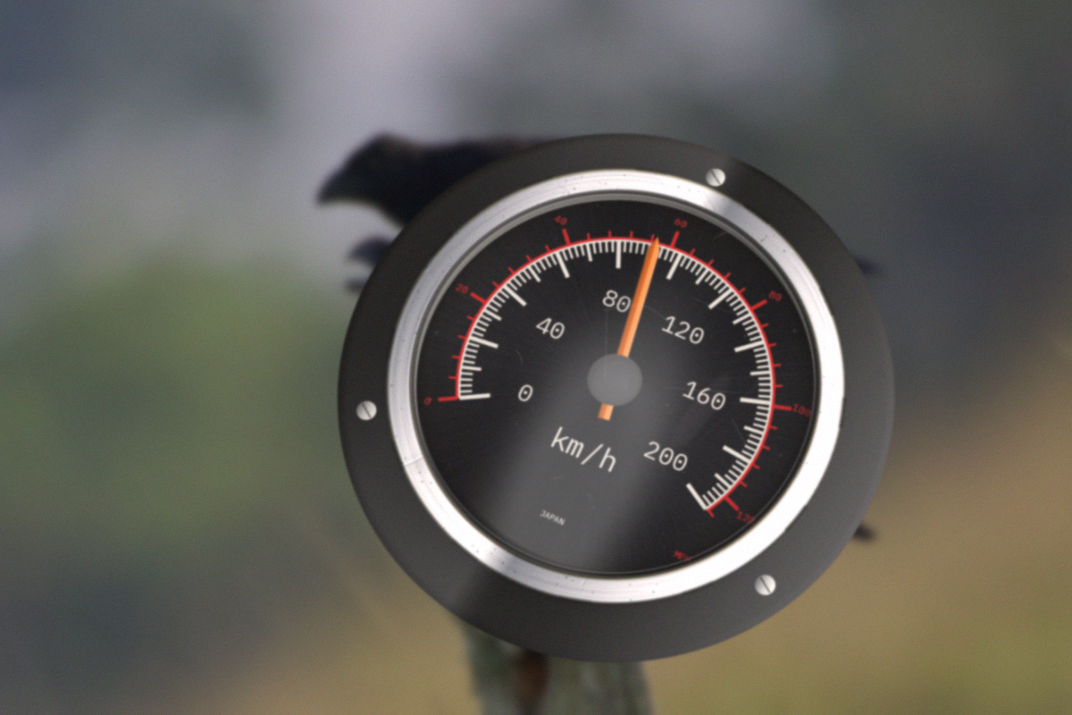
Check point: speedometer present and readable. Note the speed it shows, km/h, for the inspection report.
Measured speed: 92 km/h
